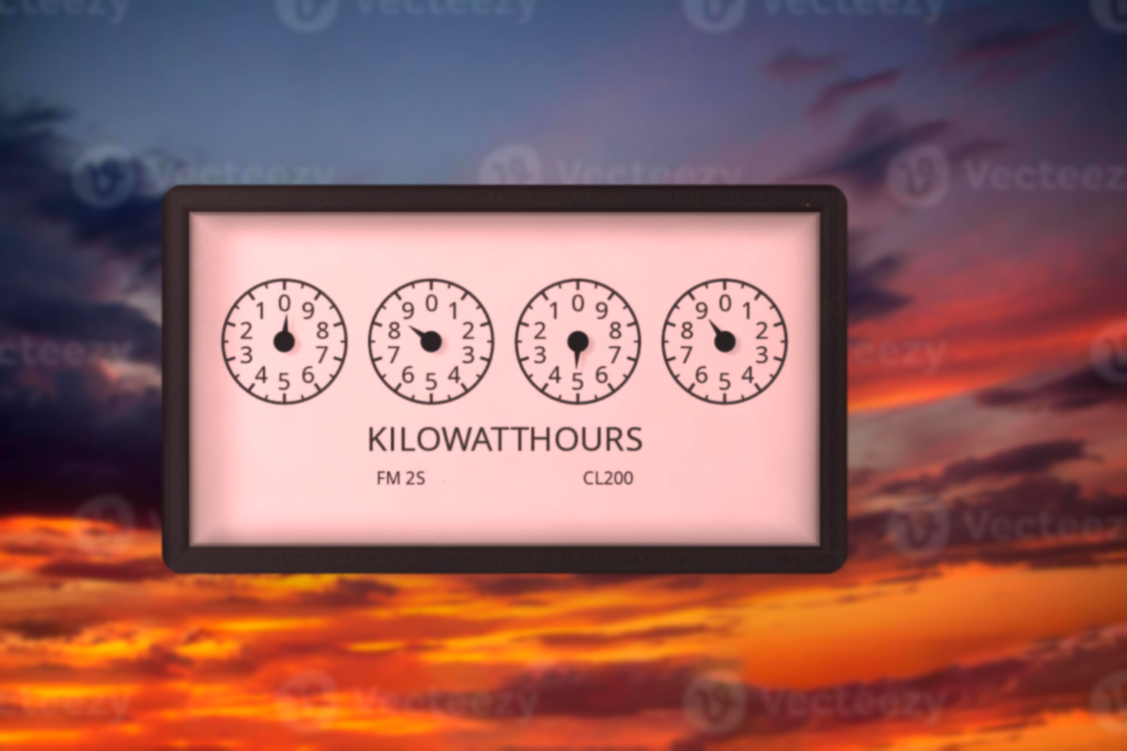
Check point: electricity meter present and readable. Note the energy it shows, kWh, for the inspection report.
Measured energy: 9849 kWh
